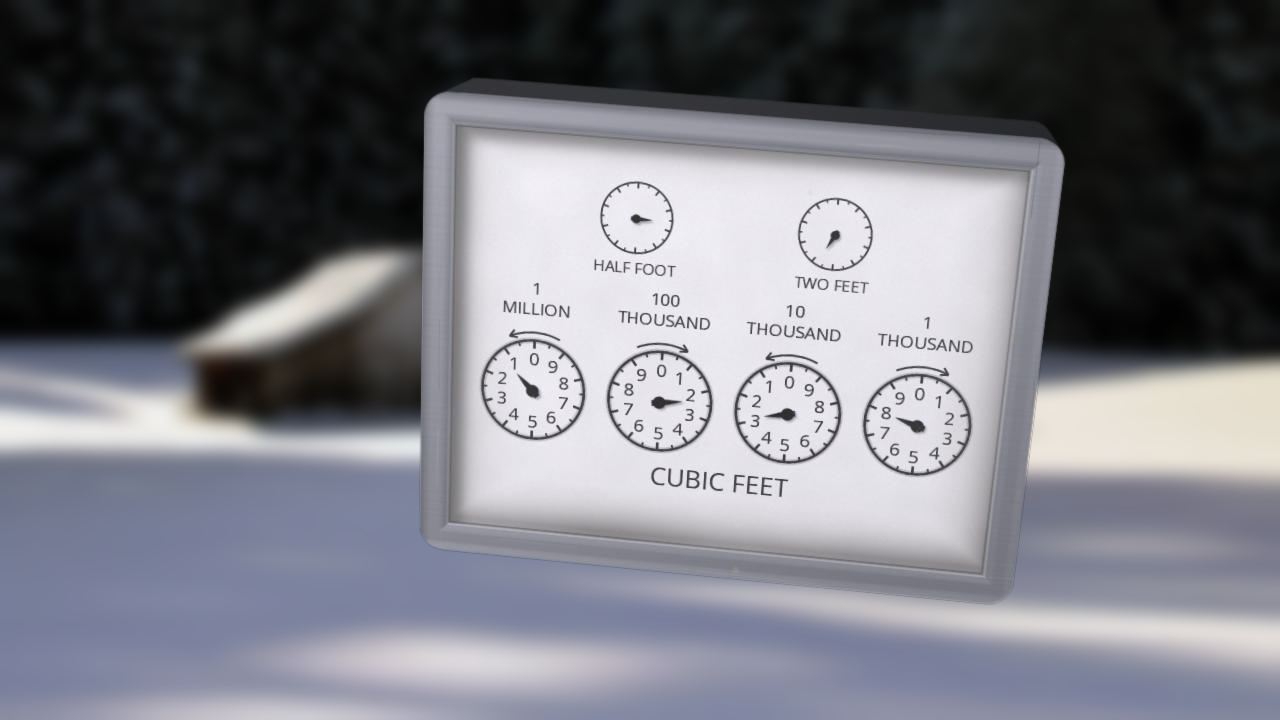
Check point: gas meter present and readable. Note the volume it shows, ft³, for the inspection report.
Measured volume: 122800 ft³
